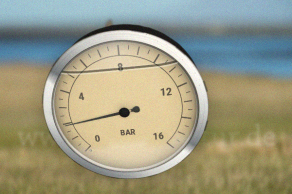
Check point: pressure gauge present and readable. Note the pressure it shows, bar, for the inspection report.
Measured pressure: 2 bar
